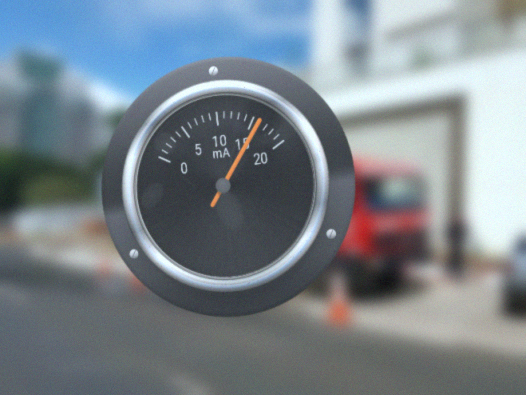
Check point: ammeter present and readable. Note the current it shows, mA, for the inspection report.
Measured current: 16 mA
